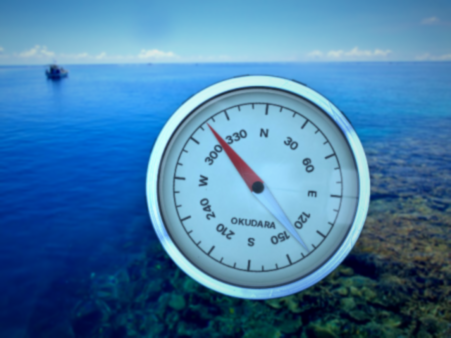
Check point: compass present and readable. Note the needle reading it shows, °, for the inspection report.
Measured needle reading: 315 °
